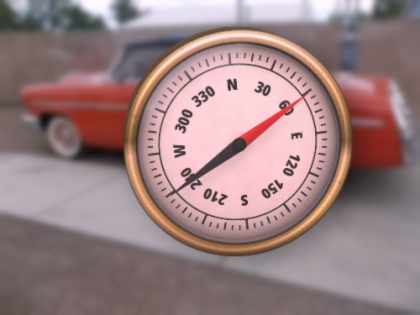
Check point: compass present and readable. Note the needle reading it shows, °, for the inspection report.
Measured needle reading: 60 °
